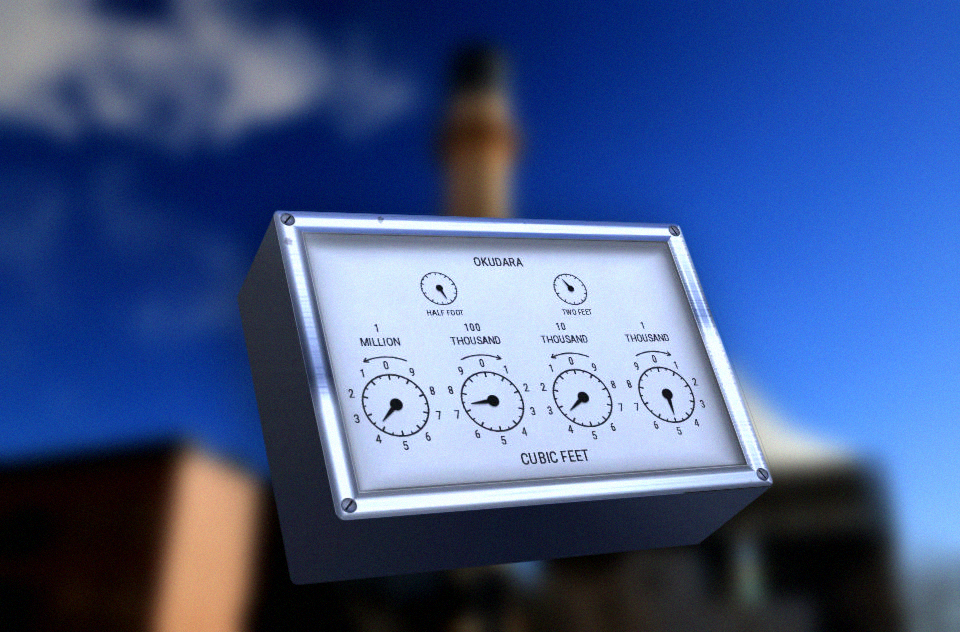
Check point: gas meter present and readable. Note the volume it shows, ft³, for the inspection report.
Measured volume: 373500 ft³
